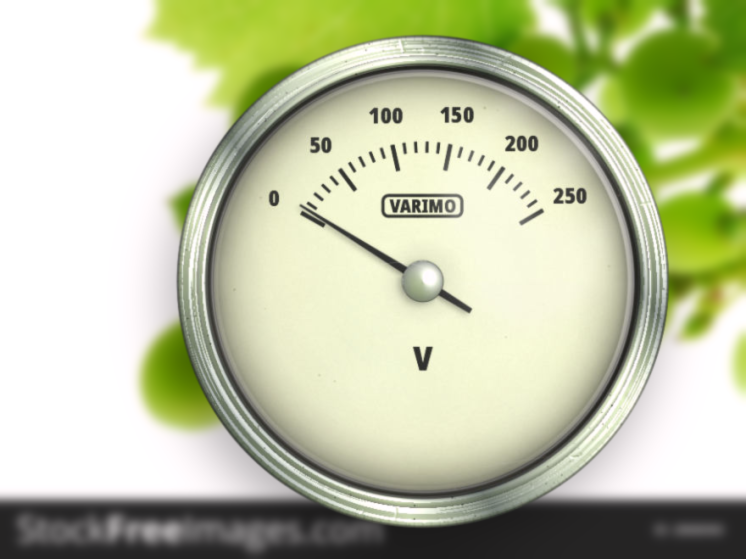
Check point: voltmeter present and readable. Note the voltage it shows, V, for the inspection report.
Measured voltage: 5 V
